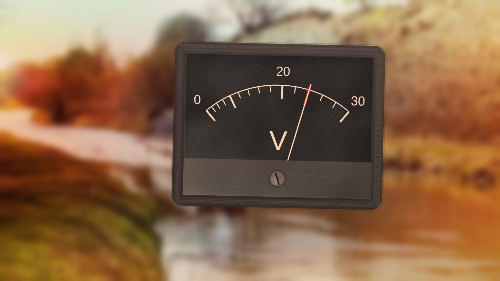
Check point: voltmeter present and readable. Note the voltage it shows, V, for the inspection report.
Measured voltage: 24 V
